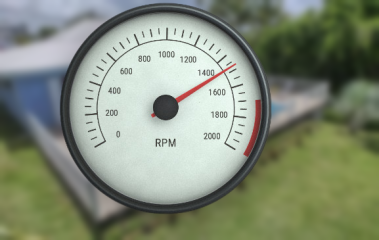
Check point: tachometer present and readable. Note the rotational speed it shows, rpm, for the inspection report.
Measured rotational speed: 1475 rpm
